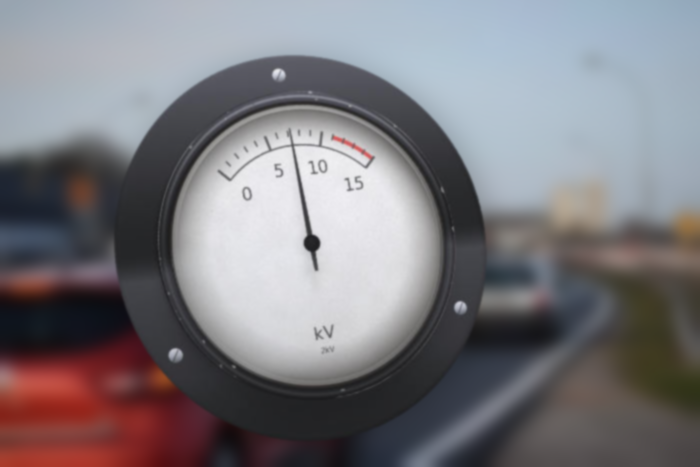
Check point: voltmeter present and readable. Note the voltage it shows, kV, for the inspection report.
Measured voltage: 7 kV
